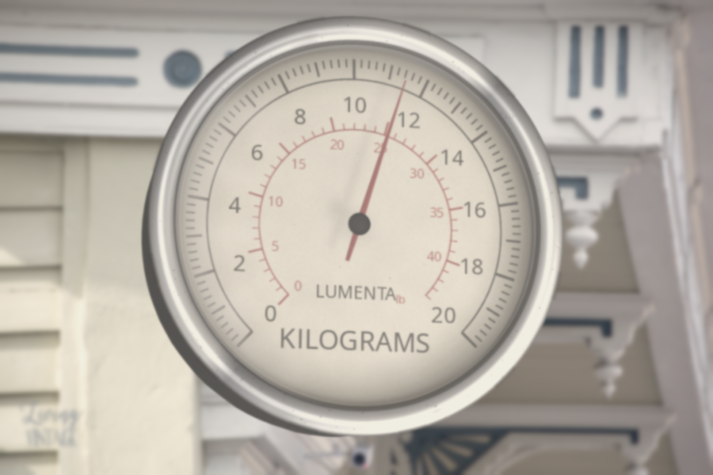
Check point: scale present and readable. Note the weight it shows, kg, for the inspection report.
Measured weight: 11.4 kg
